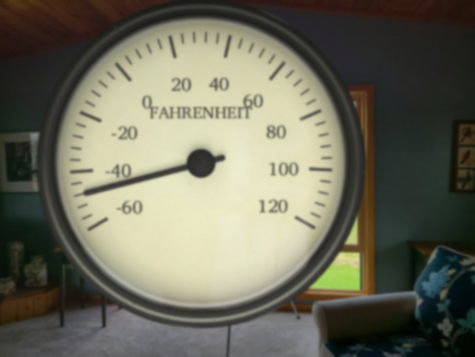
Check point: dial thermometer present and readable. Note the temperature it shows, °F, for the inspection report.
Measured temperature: -48 °F
